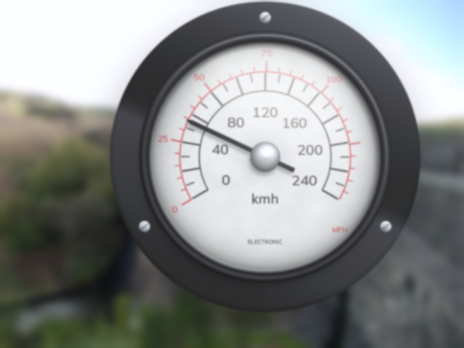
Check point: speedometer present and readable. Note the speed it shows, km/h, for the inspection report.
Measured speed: 55 km/h
